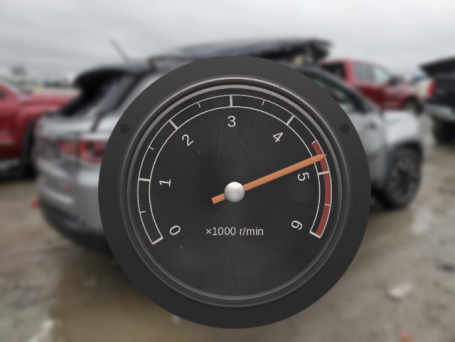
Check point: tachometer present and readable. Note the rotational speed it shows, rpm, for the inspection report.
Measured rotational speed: 4750 rpm
